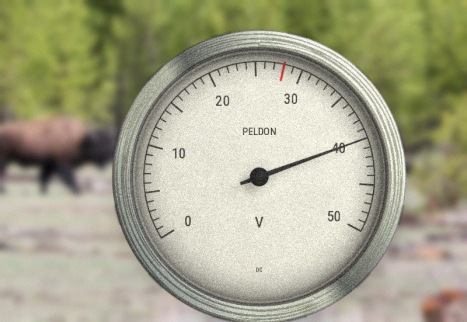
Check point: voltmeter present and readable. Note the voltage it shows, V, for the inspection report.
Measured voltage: 40 V
